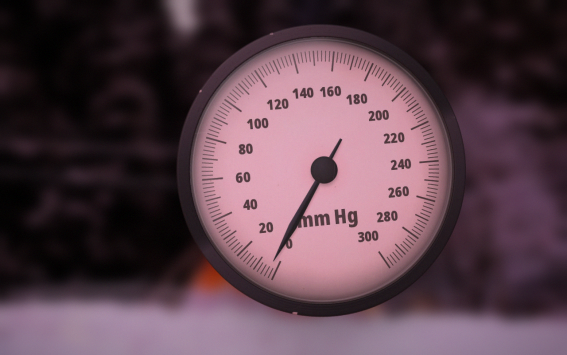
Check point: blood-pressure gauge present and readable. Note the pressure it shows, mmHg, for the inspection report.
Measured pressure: 4 mmHg
